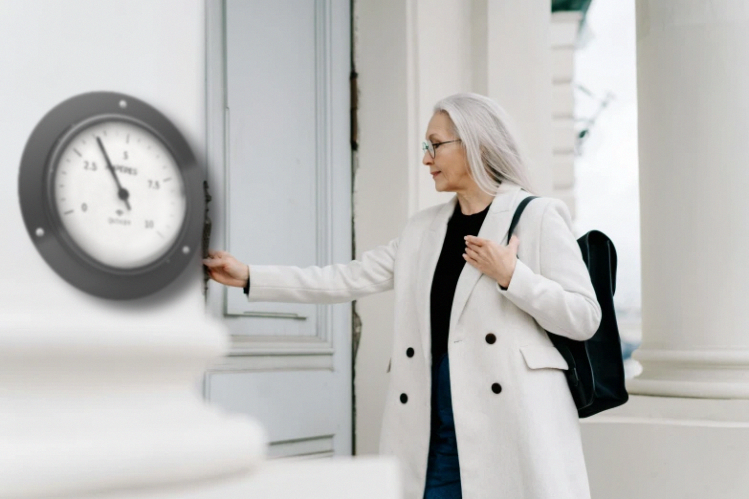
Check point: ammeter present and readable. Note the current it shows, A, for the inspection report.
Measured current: 3.5 A
